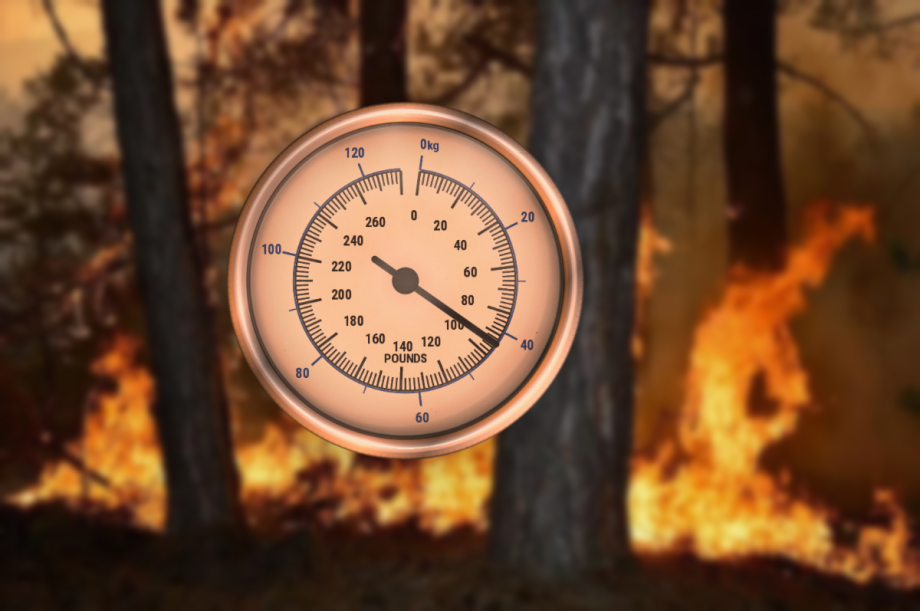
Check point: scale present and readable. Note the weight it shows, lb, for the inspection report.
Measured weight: 94 lb
